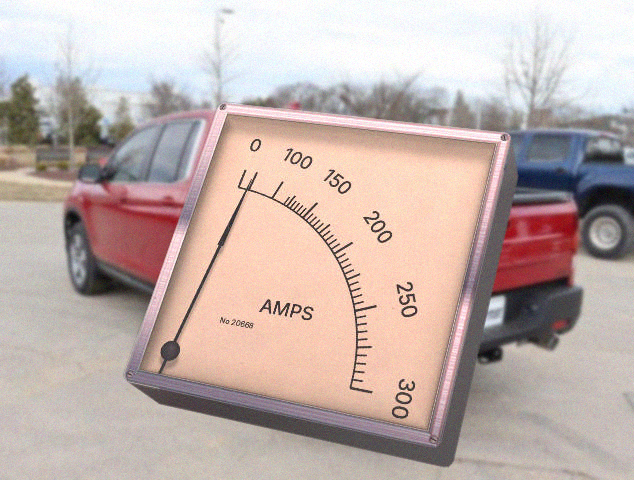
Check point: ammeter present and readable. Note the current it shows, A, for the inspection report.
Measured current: 50 A
